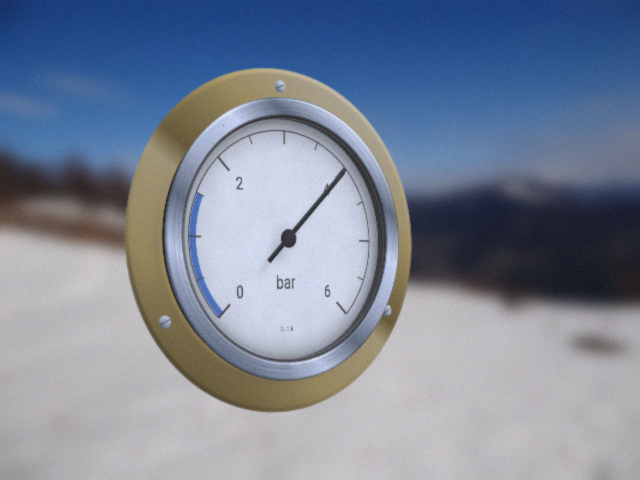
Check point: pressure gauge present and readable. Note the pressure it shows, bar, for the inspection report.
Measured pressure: 4 bar
